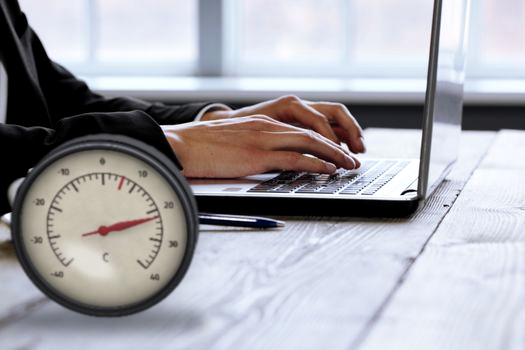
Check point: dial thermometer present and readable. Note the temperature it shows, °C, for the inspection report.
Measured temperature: 22 °C
